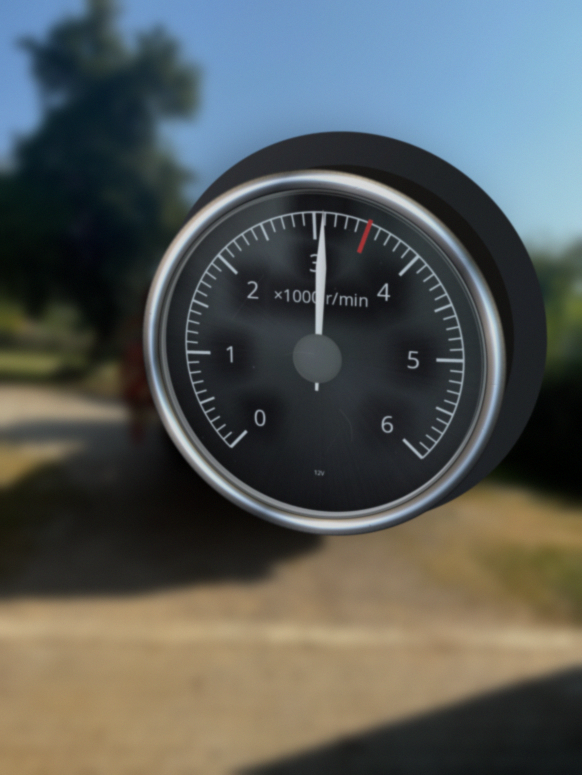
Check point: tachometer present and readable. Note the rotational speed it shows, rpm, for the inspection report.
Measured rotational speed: 3100 rpm
